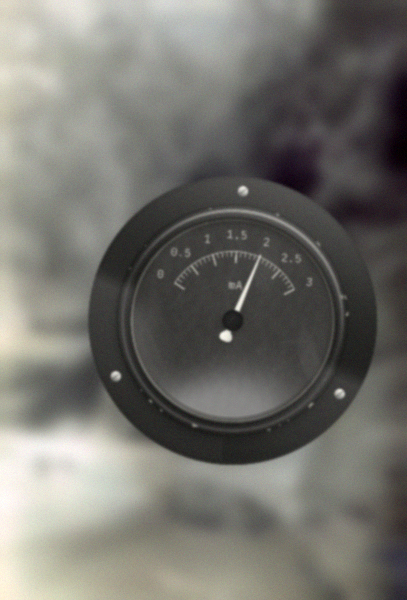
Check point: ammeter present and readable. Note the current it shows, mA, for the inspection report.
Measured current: 2 mA
